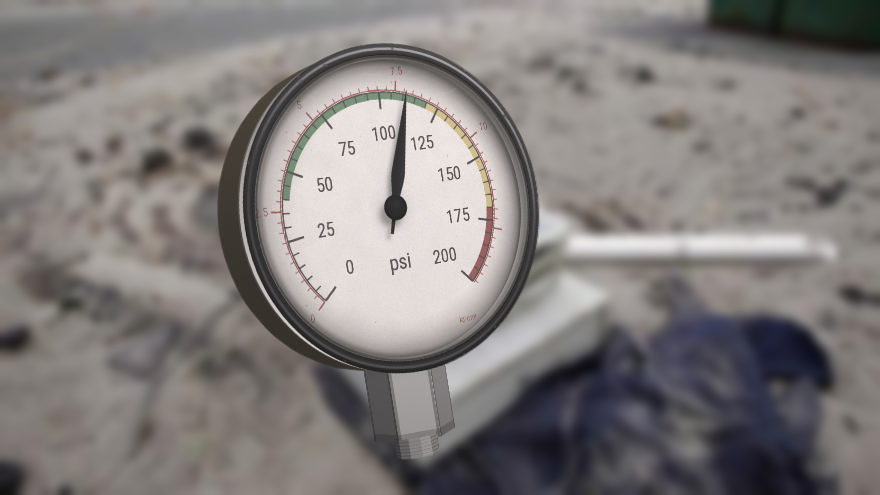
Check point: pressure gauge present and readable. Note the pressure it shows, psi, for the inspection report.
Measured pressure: 110 psi
